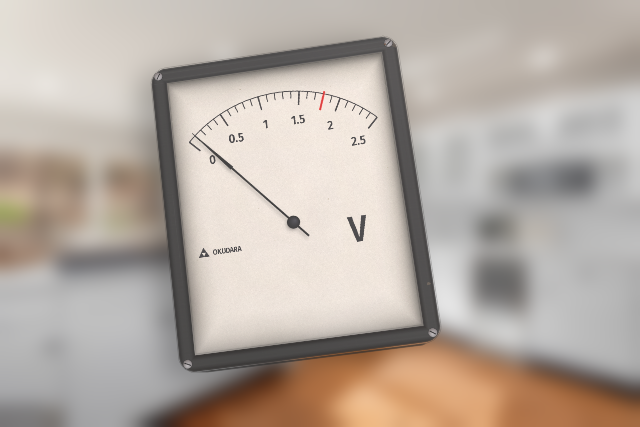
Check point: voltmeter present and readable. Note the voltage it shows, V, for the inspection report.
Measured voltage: 0.1 V
